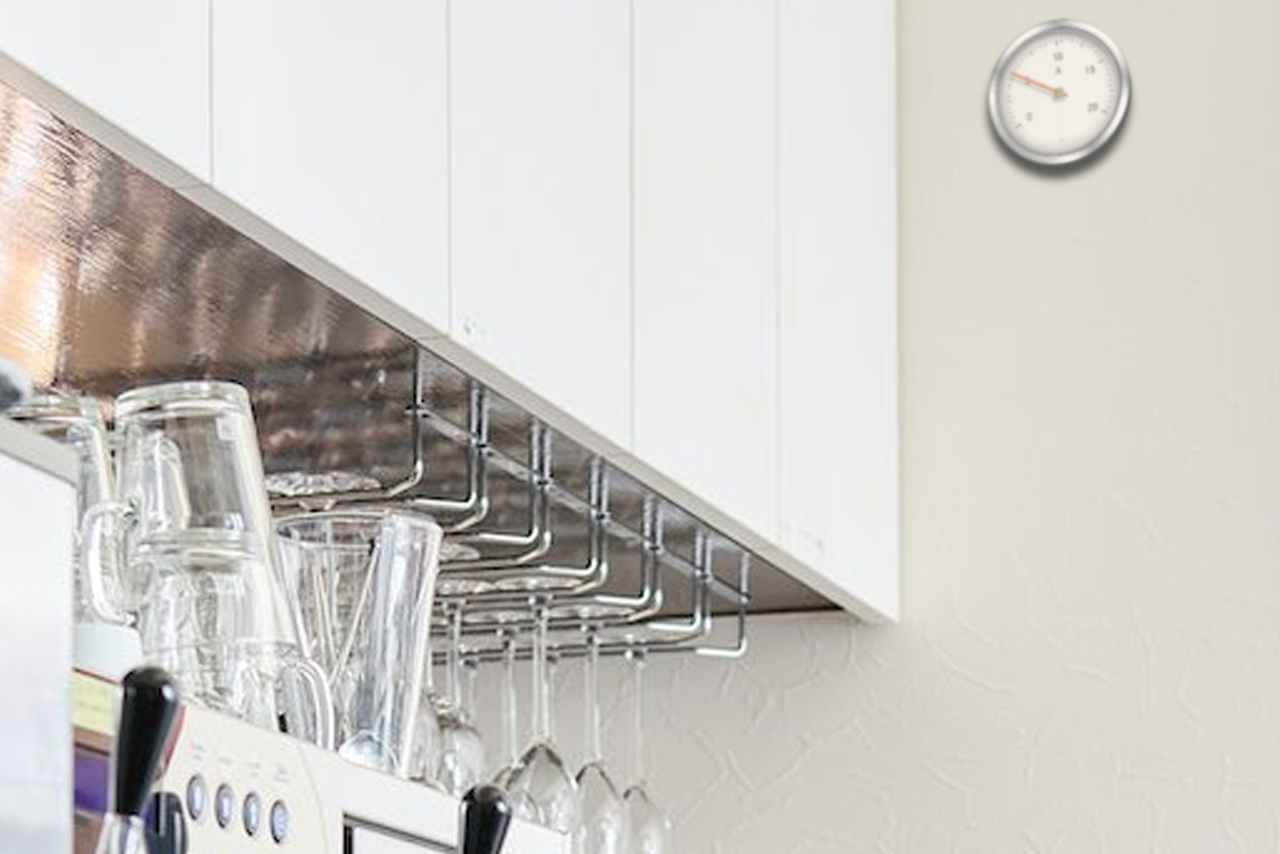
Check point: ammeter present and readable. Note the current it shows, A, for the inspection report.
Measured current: 5 A
